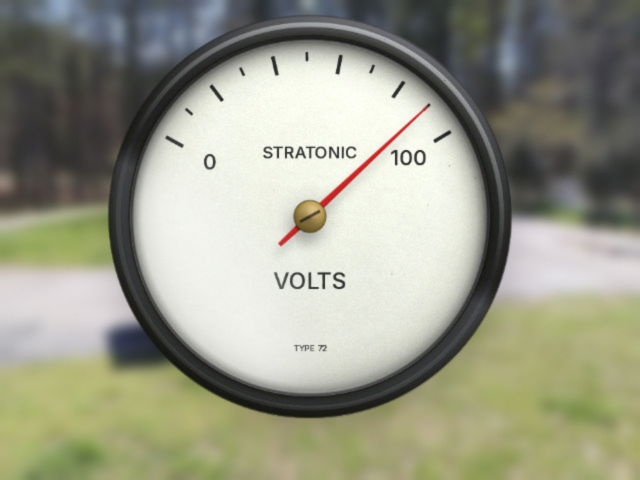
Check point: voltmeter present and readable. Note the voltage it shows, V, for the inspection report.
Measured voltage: 90 V
